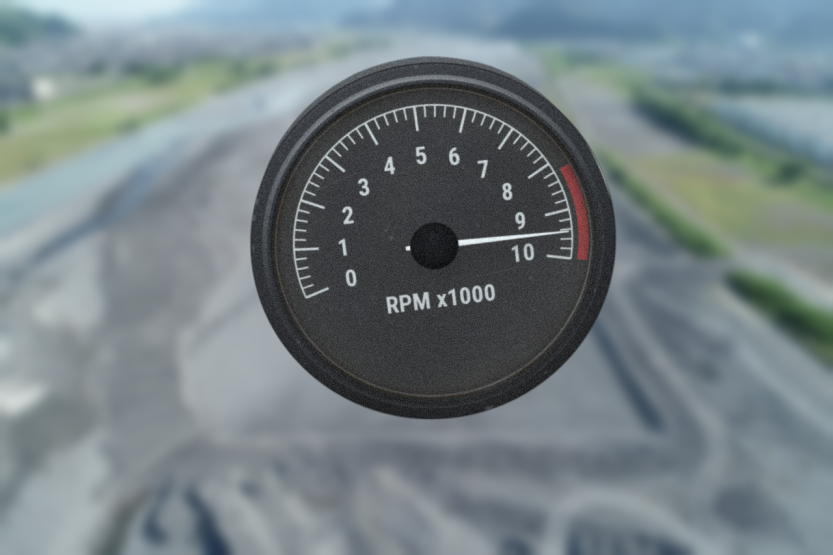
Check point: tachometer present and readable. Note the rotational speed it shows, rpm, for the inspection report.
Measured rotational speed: 9400 rpm
